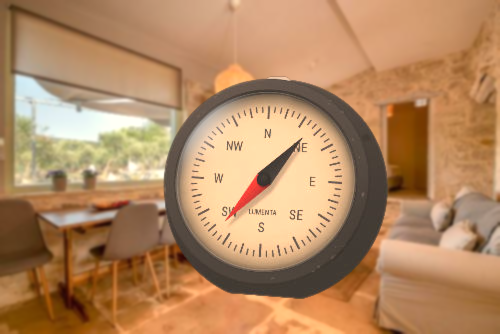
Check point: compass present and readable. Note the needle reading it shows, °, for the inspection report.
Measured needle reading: 220 °
